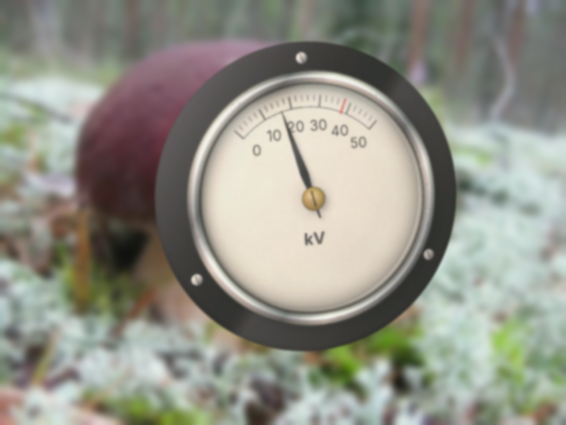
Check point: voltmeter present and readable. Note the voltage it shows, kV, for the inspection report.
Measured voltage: 16 kV
